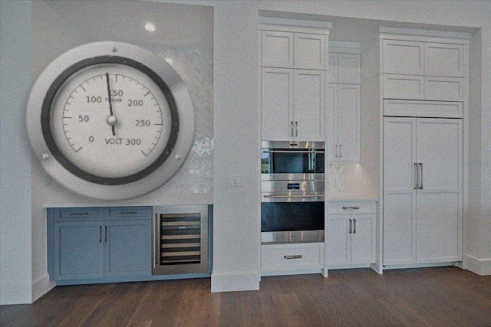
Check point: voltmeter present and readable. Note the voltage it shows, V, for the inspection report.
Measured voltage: 140 V
